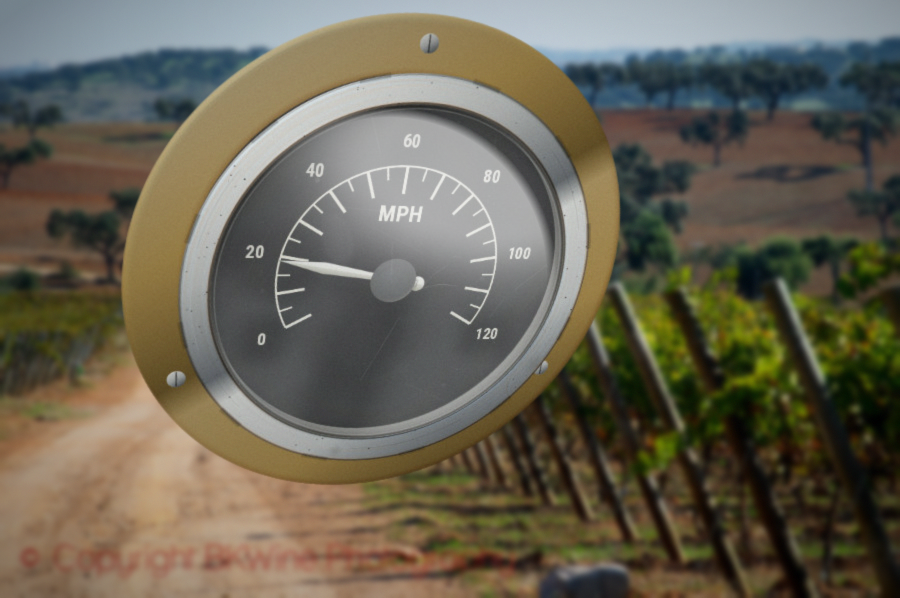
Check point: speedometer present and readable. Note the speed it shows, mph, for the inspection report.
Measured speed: 20 mph
